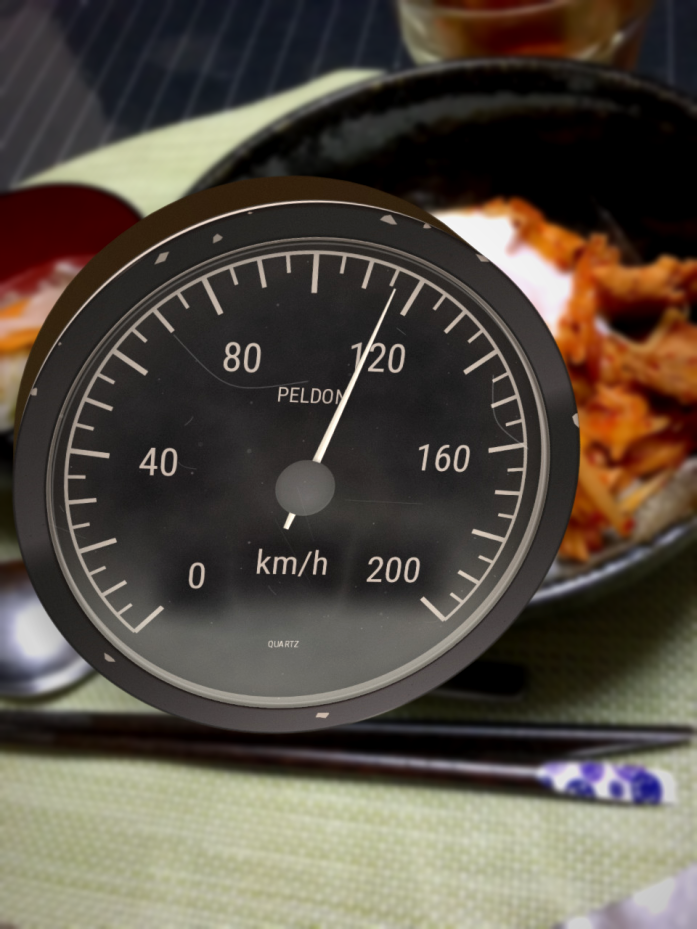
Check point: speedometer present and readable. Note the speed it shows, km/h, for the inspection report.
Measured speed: 115 km/h
